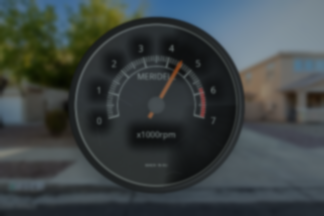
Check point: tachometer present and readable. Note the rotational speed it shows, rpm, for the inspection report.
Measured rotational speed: 4500 rpm
